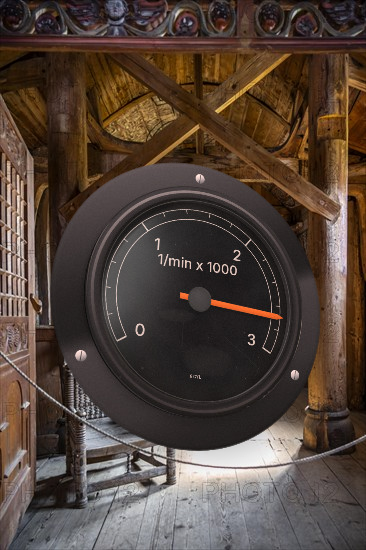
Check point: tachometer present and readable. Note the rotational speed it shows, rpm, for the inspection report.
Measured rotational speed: 2700 rpm
